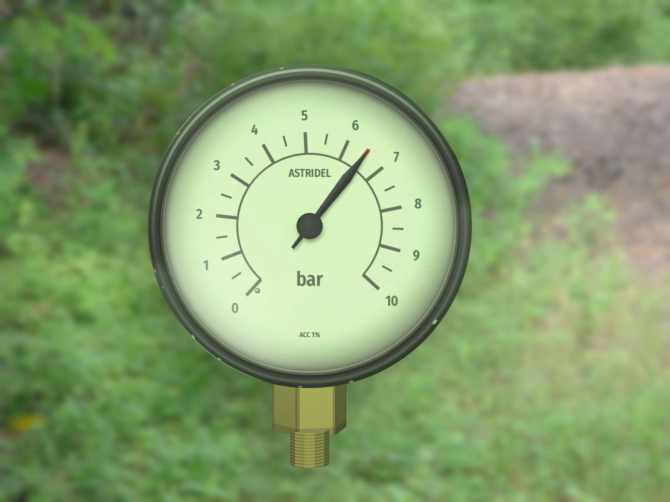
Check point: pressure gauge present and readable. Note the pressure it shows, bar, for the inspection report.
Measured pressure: 6.5 bar
